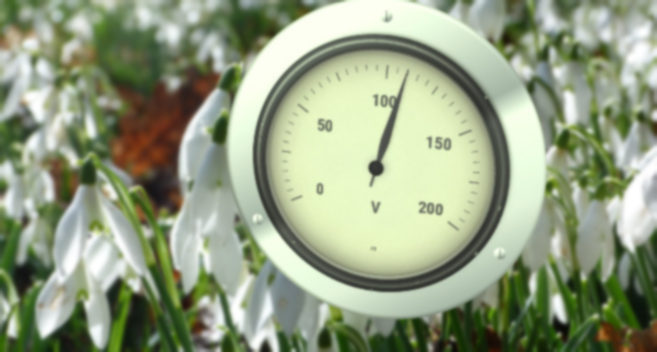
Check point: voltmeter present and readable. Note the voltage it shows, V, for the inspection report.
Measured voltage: 110 V
